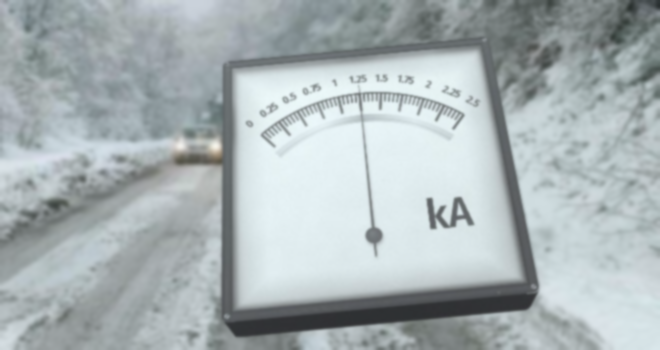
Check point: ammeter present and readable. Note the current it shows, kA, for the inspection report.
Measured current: 1.25 kA
